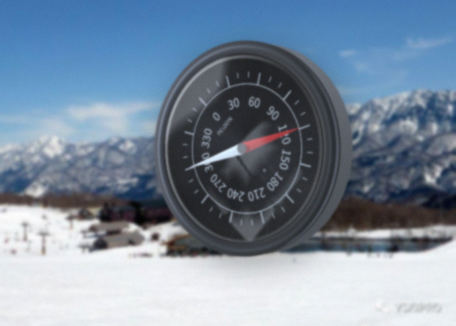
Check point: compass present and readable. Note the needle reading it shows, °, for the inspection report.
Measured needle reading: 120 °
